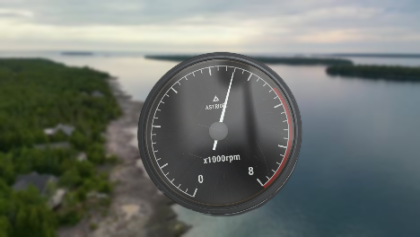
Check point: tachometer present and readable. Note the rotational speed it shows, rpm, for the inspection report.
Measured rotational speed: 4600 rpm
